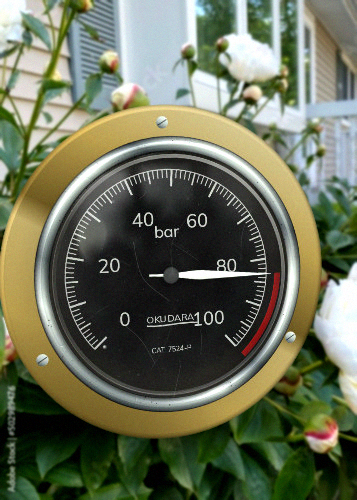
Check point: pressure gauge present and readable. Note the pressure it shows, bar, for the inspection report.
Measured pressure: 83 bar
